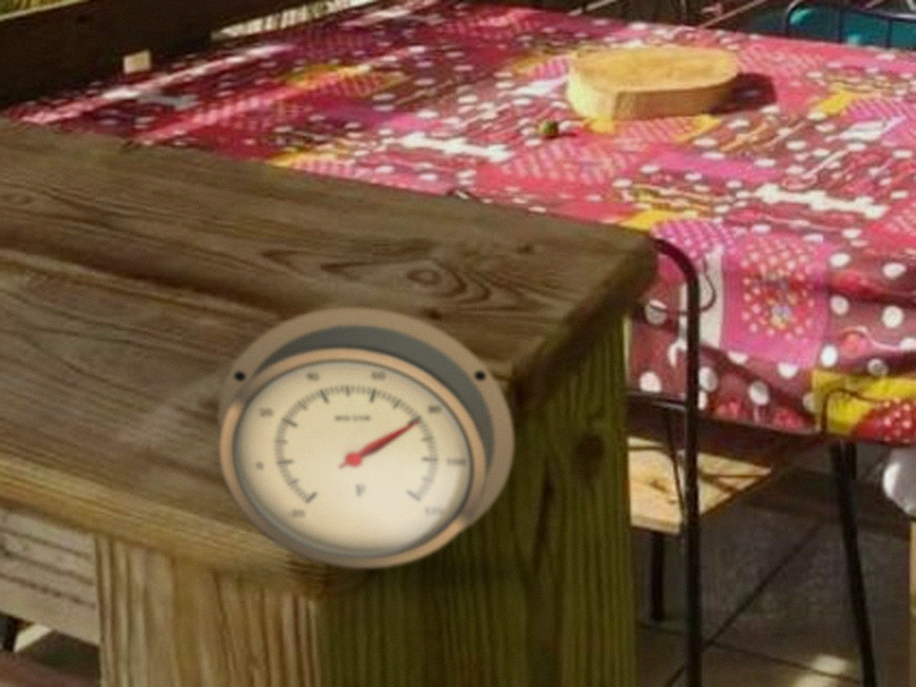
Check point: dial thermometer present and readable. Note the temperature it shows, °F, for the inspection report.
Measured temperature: 80 °F
